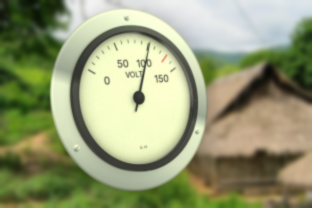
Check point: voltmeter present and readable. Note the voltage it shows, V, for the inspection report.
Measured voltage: 100 V
